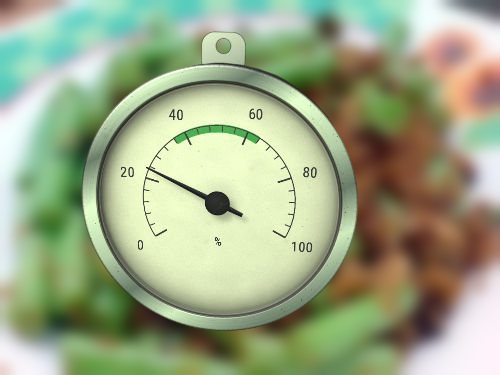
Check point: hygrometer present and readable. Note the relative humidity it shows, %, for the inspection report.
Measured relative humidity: 24 %
